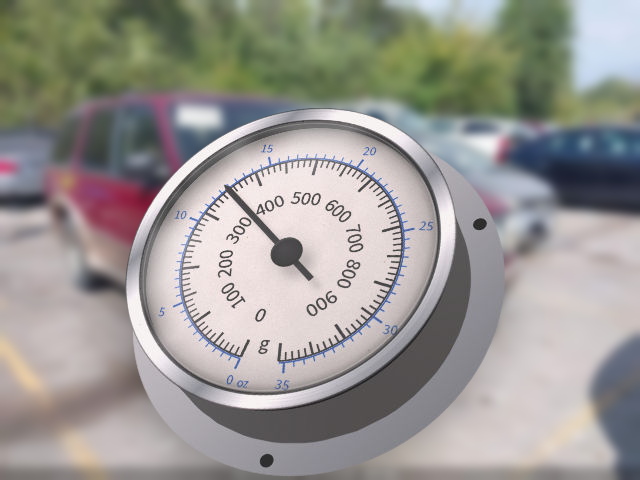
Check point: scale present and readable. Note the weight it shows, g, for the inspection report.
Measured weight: 350 g
